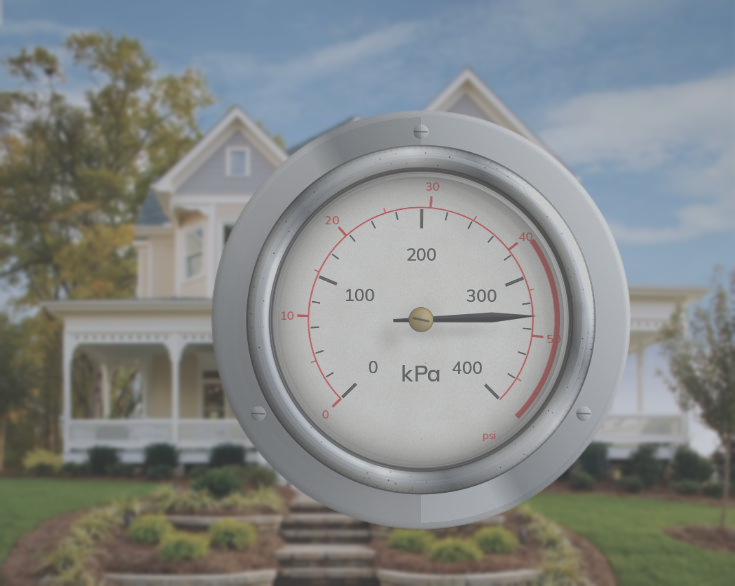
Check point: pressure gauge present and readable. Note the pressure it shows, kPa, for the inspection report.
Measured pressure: 330 kPa
